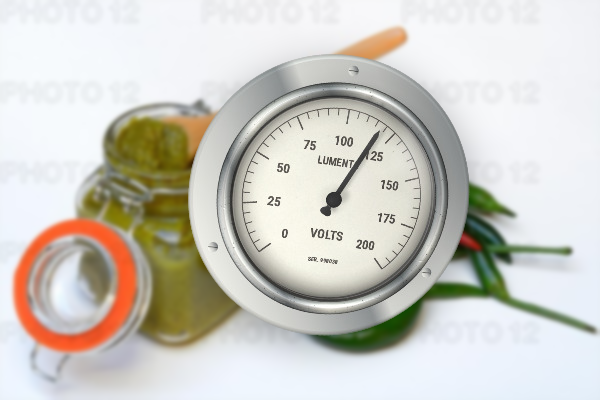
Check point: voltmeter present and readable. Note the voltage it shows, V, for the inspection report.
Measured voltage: 117.5 V
